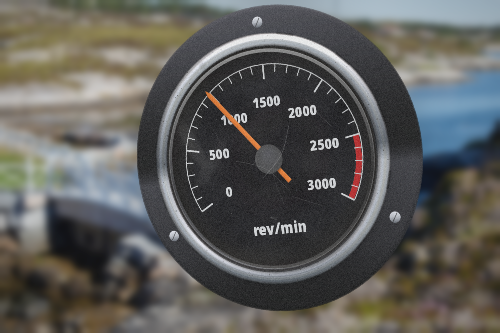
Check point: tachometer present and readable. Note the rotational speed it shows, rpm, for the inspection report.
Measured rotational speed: 1000 rpm
